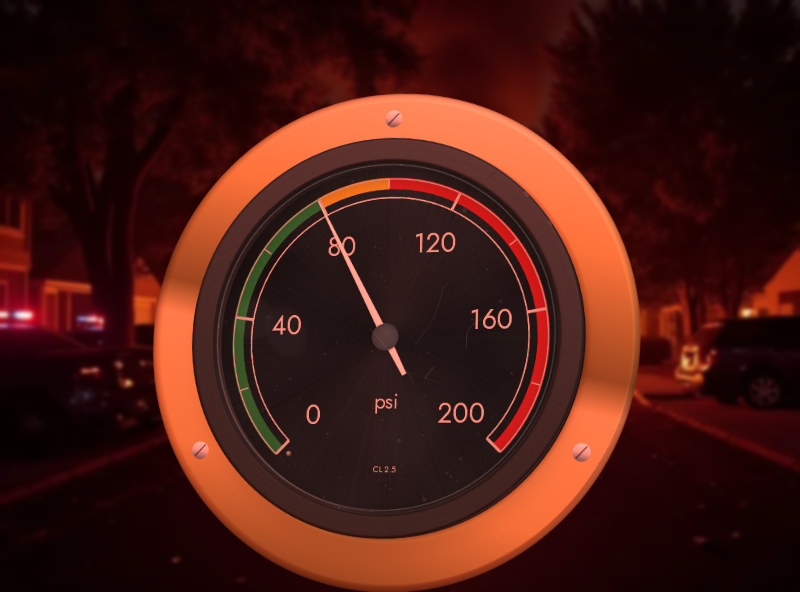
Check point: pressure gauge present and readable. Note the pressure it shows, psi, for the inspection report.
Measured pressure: 80 psi
